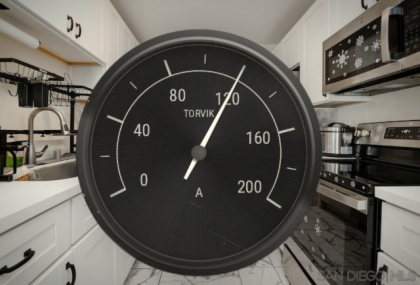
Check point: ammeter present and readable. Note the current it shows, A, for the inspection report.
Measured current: 120 A
